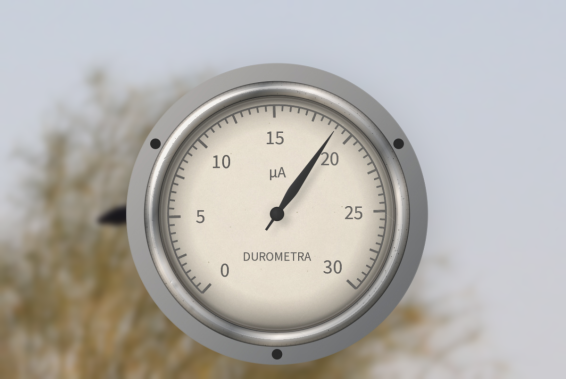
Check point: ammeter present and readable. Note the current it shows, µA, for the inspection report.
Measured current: 19 µA
